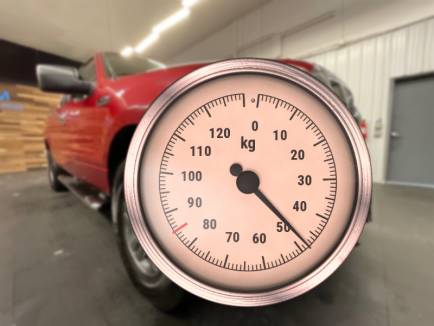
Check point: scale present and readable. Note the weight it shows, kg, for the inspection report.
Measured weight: 48 kg
